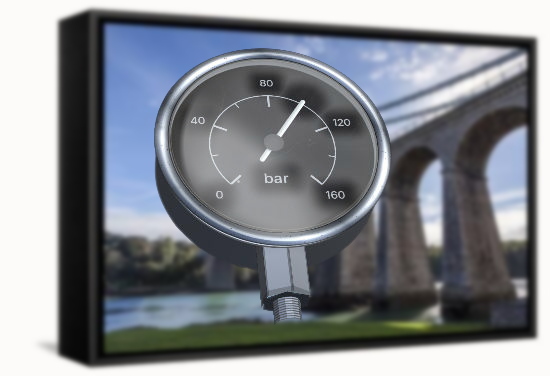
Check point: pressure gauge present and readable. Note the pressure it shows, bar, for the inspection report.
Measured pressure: 100 bar
